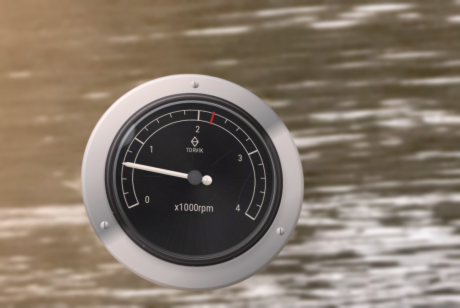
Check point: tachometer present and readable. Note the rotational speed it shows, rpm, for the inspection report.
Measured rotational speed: 600 rpm
